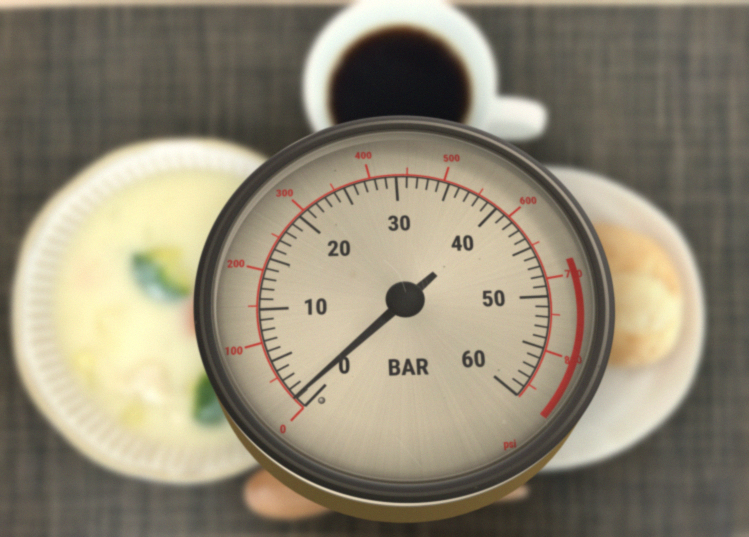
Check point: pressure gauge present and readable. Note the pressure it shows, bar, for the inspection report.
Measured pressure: 1 bar
